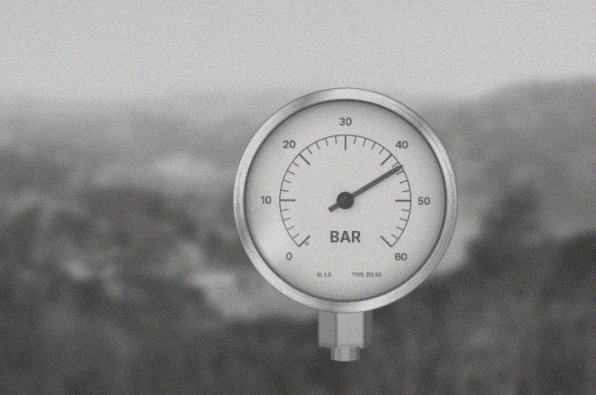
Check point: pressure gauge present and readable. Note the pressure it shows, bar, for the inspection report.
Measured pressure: 43 bar
